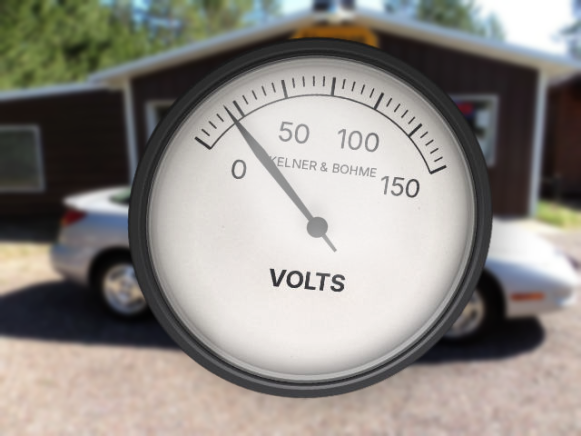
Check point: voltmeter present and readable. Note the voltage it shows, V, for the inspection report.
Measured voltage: 20 V
